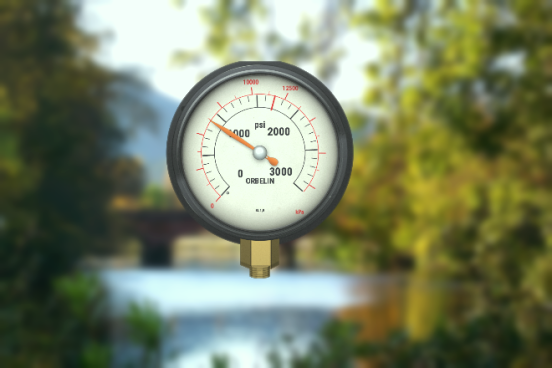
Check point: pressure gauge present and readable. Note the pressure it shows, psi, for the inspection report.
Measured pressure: 900 psi
